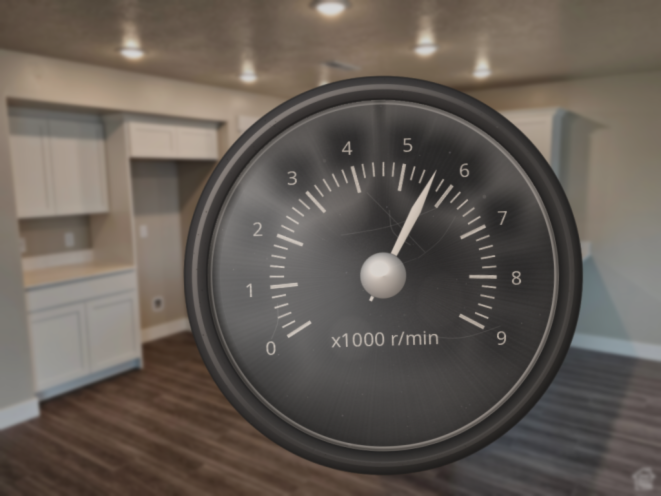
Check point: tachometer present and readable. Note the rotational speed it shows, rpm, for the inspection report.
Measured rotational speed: 5600 rpm
